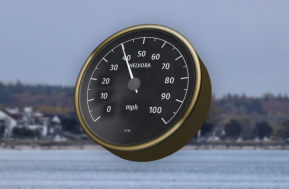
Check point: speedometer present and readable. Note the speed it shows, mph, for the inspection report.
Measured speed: 40 mph
